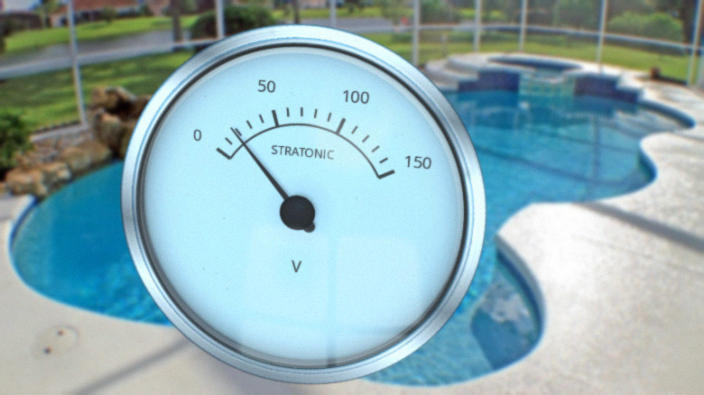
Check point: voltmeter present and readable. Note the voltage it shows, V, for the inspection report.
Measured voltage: 20 V
